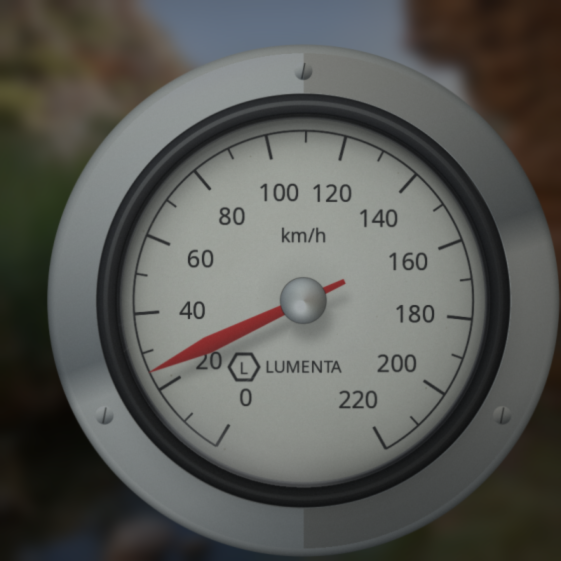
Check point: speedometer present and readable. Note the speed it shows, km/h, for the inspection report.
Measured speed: 25 km/h
